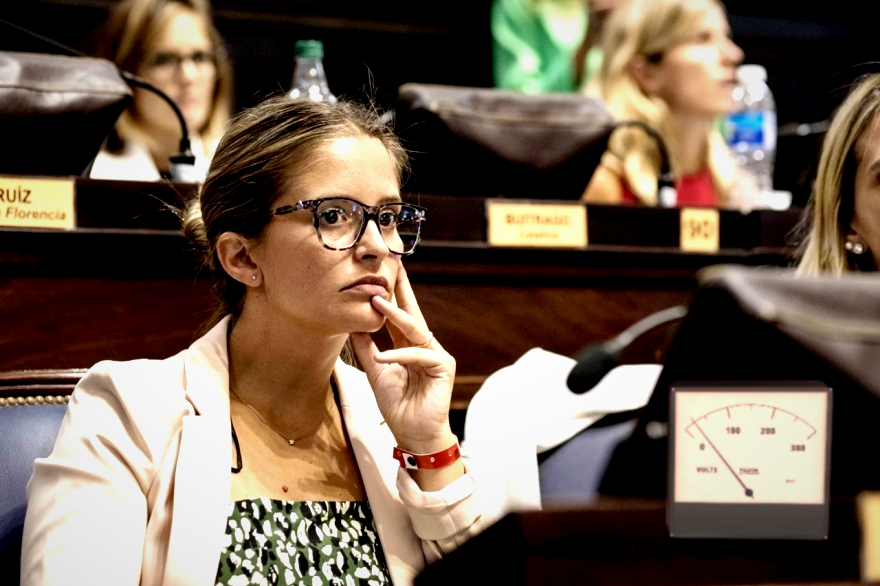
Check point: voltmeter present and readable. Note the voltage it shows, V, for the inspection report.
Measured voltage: 25 V
